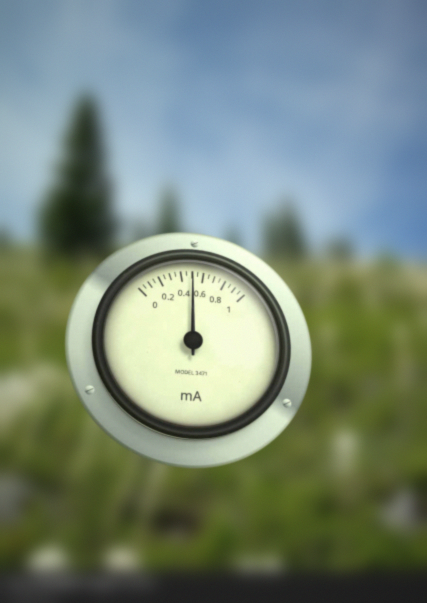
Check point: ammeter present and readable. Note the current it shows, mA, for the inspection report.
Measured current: 0.5 mA
